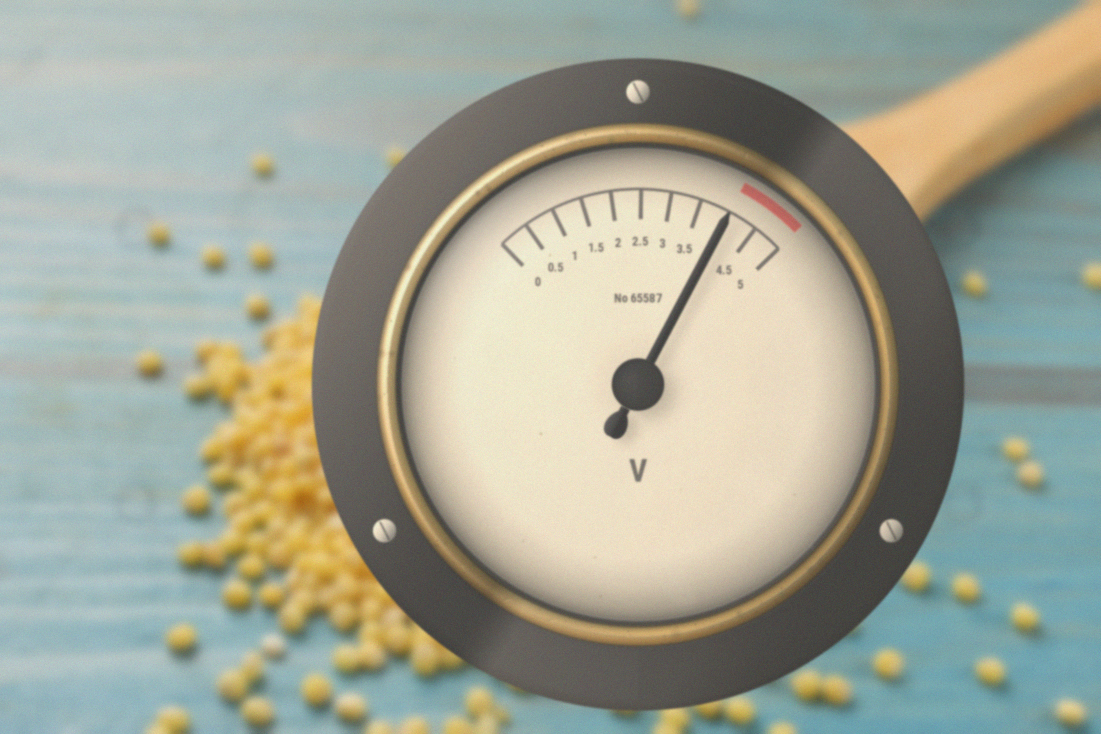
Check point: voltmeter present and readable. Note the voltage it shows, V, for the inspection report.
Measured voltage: 4 V
